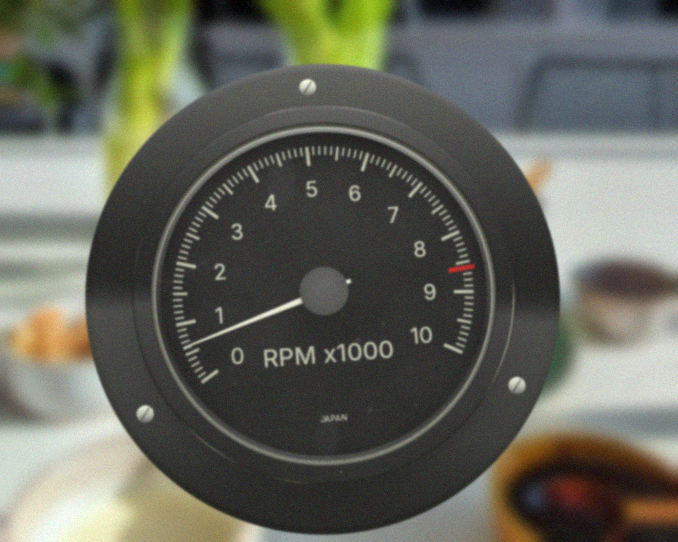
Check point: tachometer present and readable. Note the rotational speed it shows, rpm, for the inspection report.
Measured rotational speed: 600 rpm
